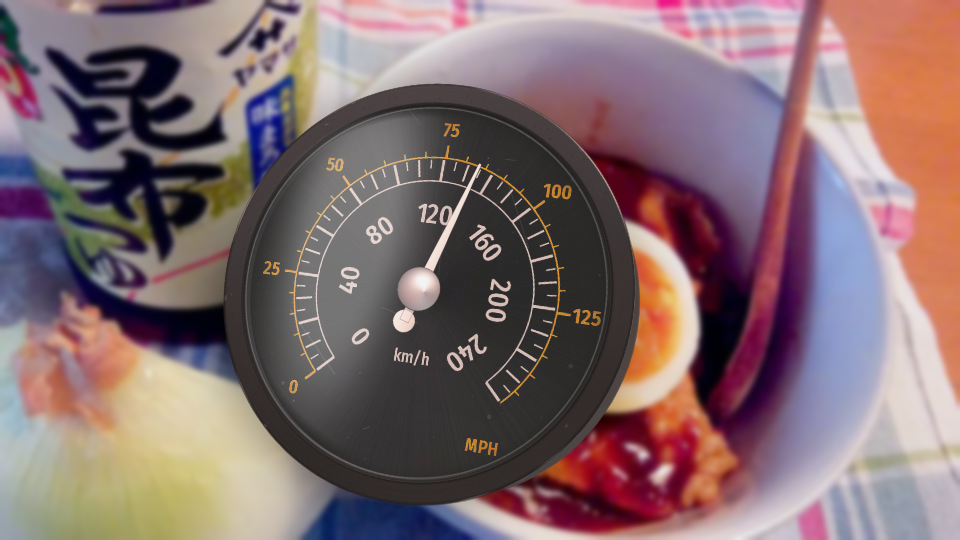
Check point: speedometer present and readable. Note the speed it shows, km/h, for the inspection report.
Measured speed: 135 km/h
